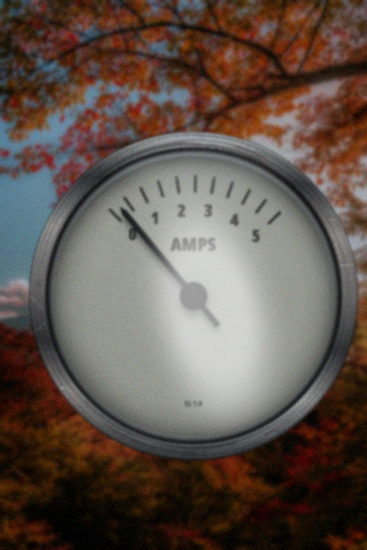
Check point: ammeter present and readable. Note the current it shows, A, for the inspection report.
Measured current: 0.25 A
